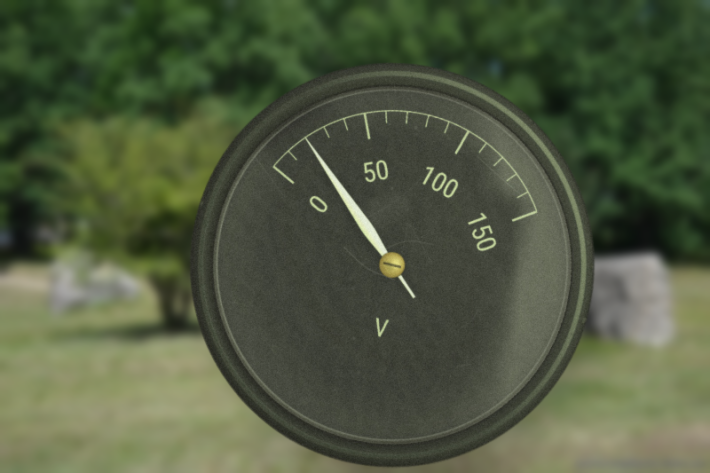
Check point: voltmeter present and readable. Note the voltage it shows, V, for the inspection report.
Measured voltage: 20 V
